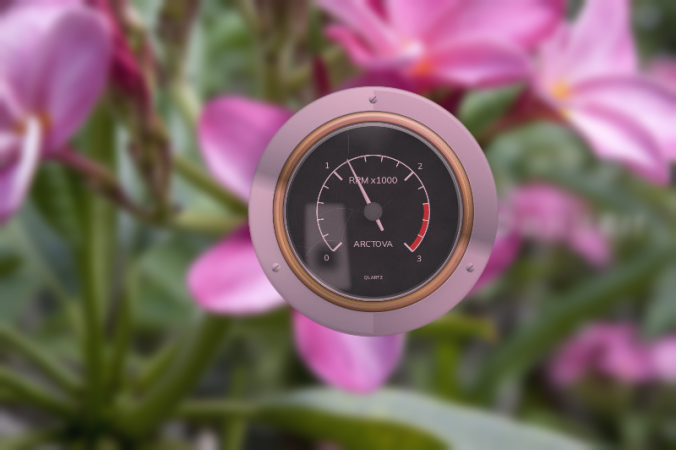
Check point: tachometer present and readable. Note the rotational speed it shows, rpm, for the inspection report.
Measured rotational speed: 1200 rpm
